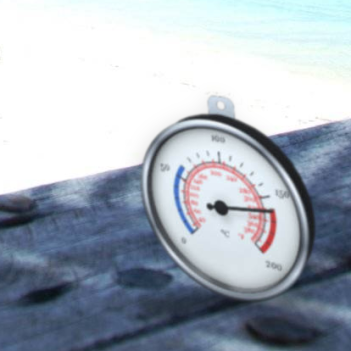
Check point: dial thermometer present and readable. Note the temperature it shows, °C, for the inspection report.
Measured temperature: 160 °C
